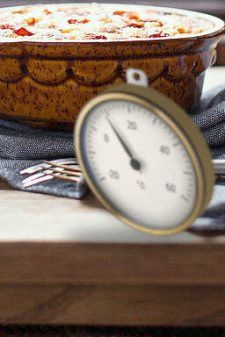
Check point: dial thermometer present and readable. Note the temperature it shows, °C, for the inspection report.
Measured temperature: 10 °C
